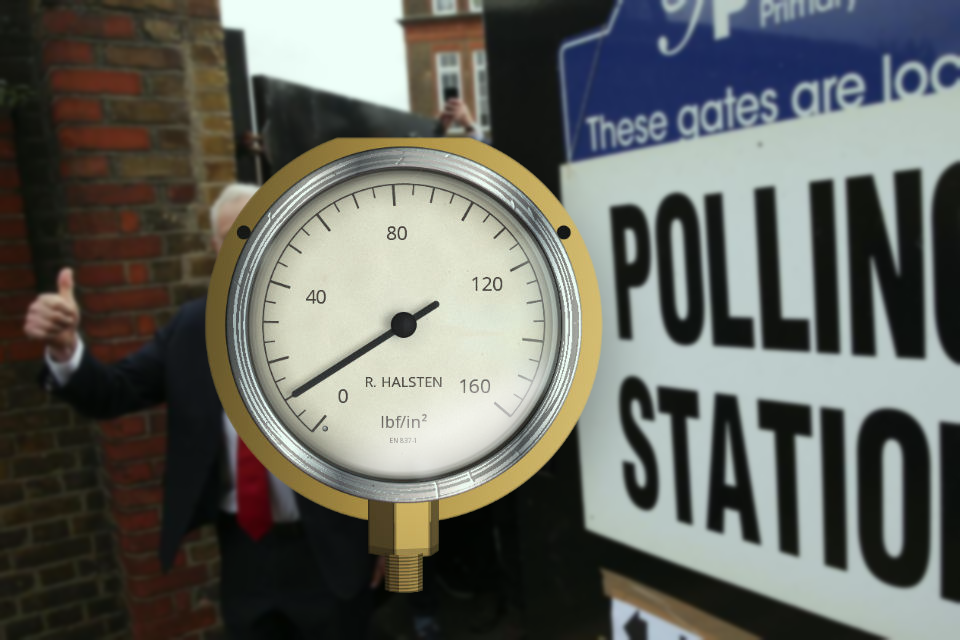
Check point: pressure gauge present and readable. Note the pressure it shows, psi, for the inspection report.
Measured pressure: 10 psi
